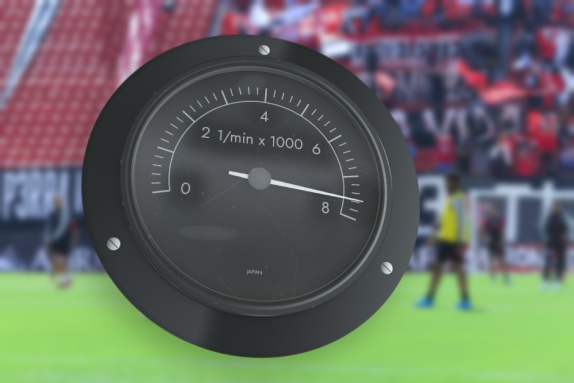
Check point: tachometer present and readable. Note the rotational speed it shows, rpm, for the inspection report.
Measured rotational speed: 7600 rpm
